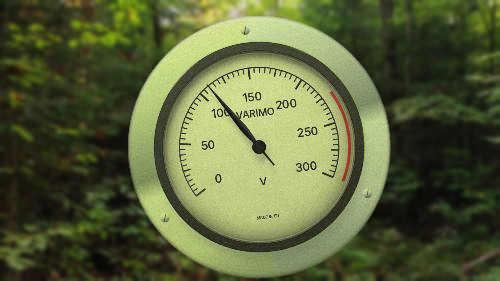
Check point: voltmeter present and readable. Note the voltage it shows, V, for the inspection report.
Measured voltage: 110 V
